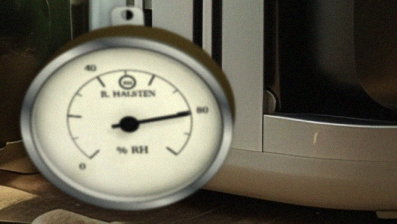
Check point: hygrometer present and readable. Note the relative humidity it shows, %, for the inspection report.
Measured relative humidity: 80 %
